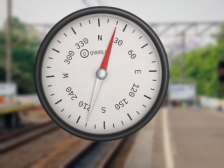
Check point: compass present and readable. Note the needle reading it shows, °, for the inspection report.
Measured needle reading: 20 °
